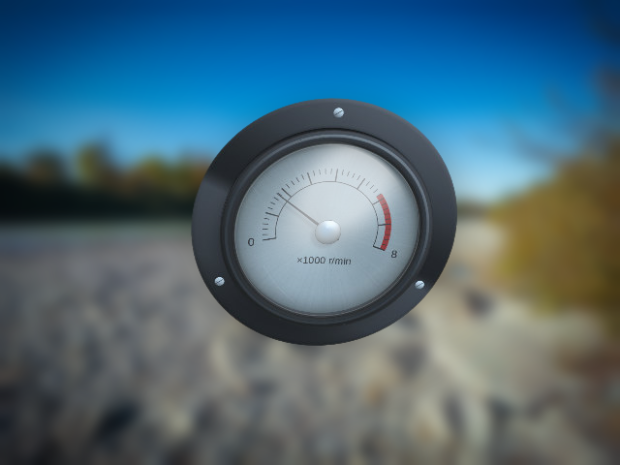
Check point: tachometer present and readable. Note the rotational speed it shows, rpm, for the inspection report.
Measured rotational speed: 1800 rpm
